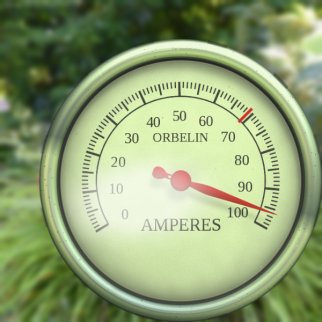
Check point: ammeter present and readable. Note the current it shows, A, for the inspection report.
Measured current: 96 A
